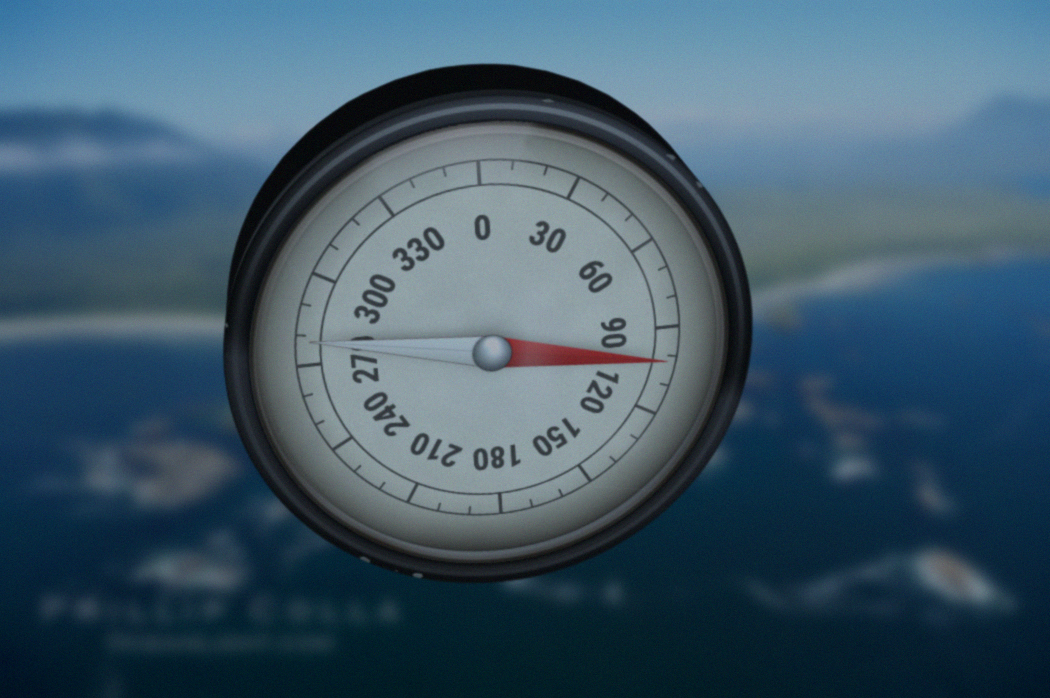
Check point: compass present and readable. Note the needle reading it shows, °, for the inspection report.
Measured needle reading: 100 °
